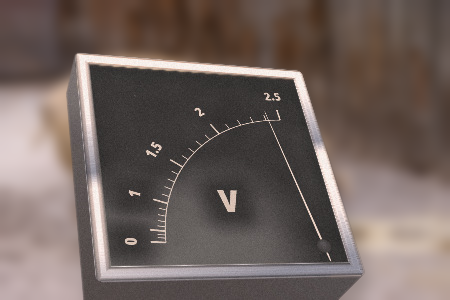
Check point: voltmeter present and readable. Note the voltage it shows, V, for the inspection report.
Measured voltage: 2.4 V
